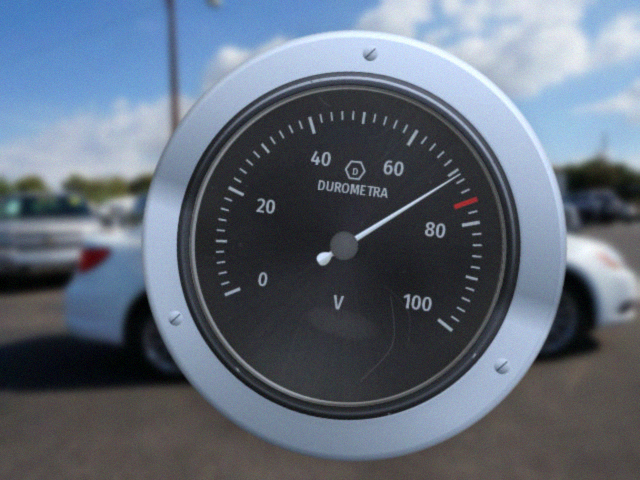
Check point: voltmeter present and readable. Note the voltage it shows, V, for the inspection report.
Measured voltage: 71 V
